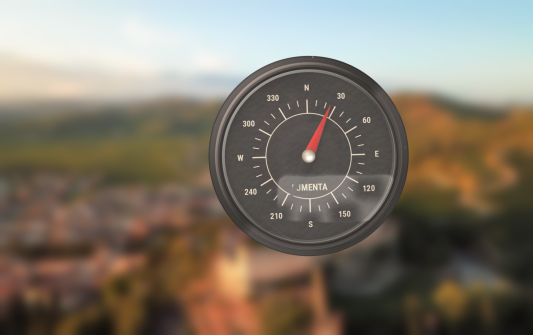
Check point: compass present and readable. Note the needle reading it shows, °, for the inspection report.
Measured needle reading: 25 °
